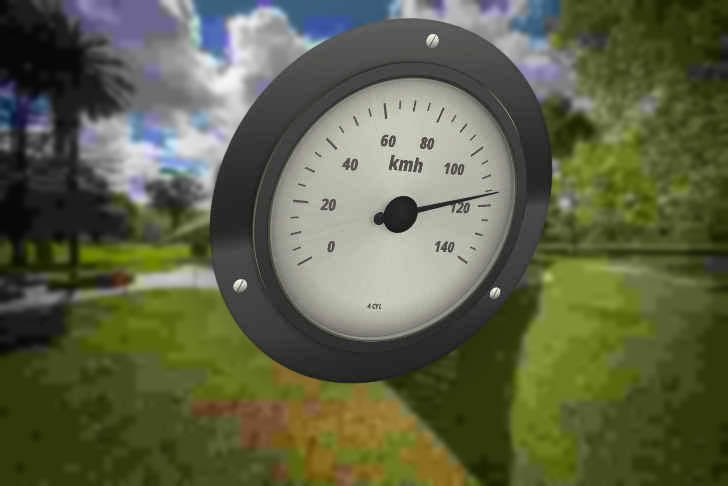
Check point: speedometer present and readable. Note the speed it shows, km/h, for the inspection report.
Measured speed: 115 km/h
